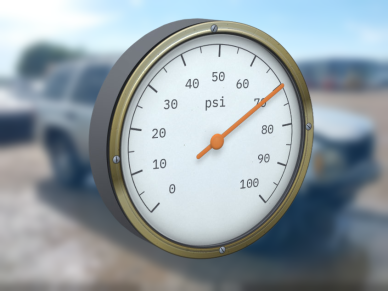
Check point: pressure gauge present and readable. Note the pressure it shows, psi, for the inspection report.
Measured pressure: 70 psi
